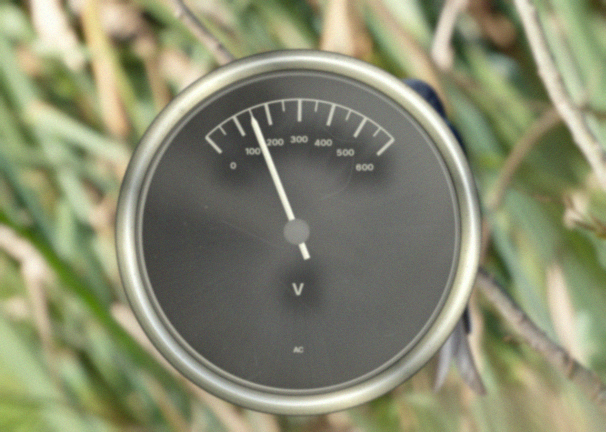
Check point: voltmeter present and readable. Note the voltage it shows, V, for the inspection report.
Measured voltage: 150 V
